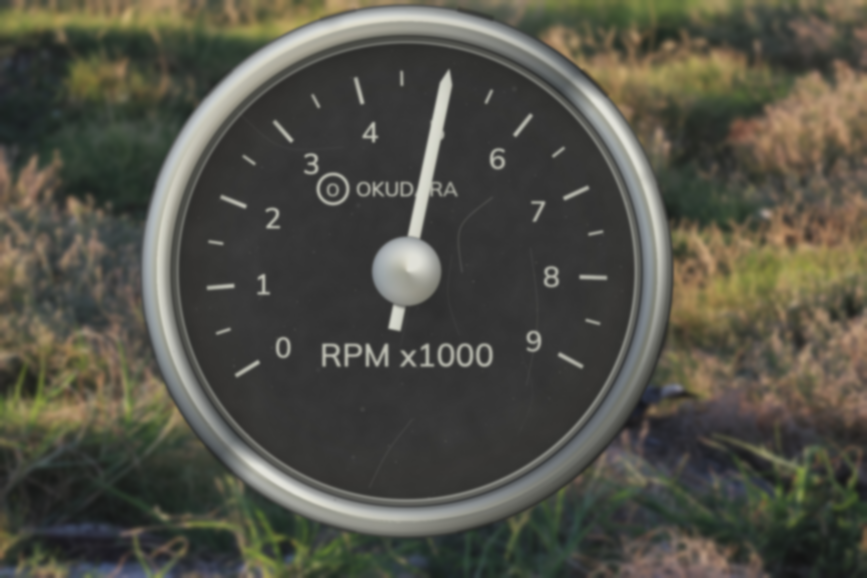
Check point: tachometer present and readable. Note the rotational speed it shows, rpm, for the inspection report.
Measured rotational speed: 5000 rpm
